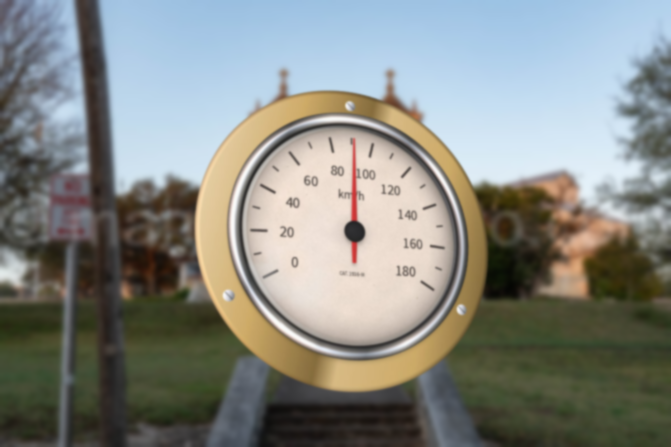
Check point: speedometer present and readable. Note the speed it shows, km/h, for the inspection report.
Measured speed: 90 km/h
